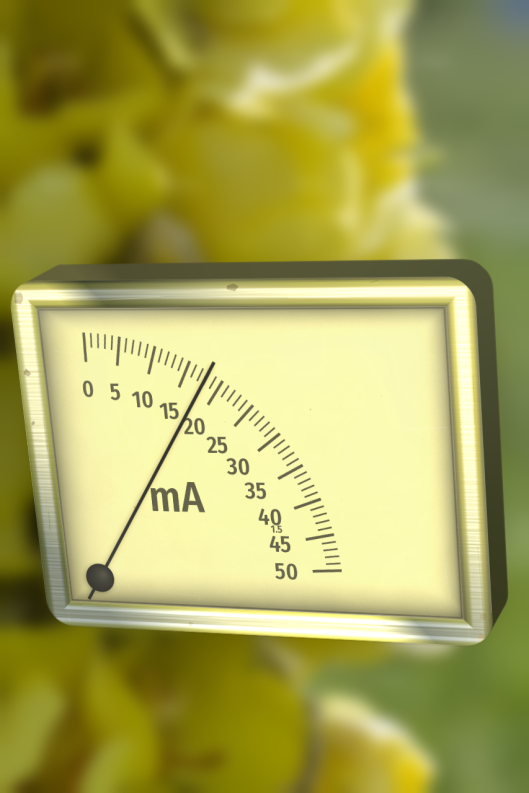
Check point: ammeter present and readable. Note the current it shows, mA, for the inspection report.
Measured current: 18 mA
